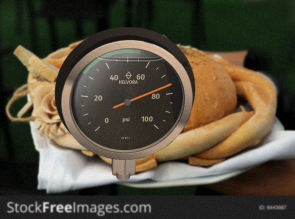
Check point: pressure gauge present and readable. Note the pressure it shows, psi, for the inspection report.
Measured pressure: 75 psi
